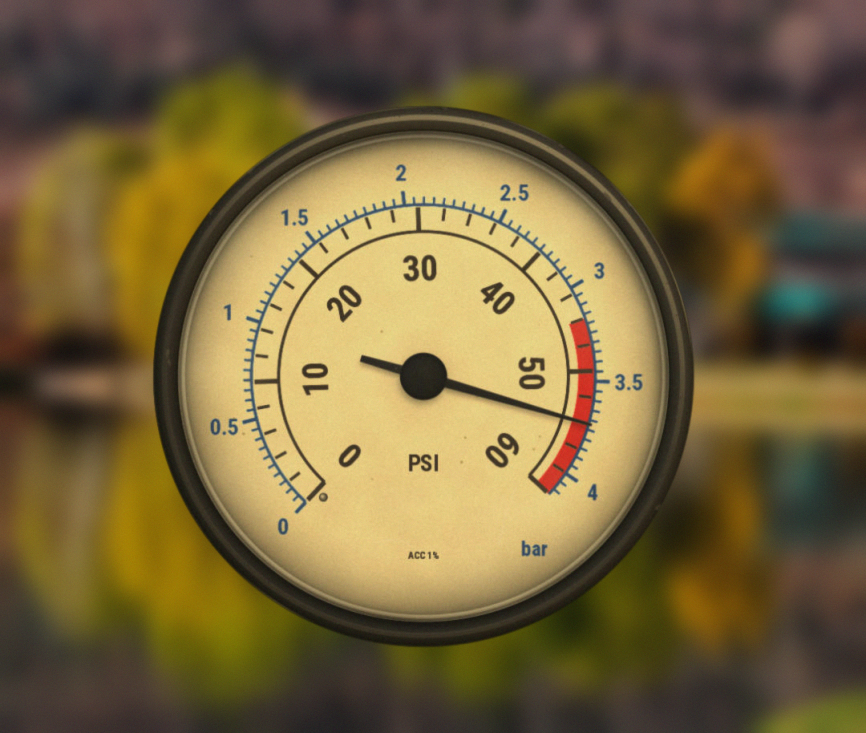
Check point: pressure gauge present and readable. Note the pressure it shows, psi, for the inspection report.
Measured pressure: 54 psi
